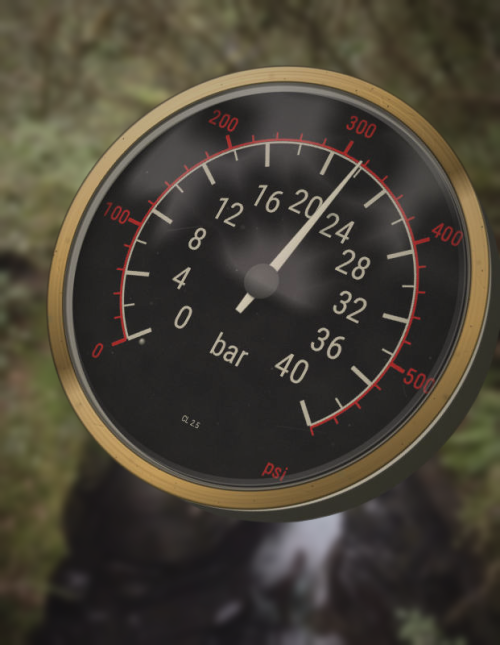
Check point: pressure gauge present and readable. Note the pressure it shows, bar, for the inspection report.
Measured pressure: 22 bar
